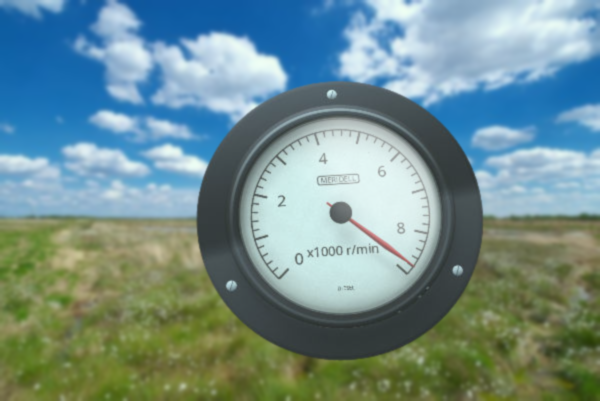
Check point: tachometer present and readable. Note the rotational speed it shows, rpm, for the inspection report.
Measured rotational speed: 8800 rpm
